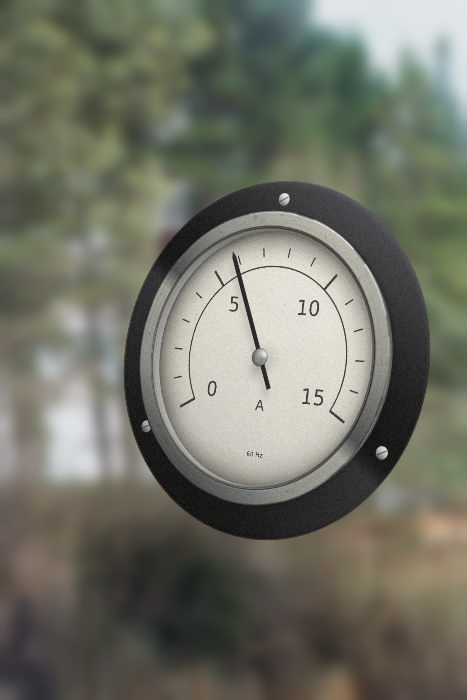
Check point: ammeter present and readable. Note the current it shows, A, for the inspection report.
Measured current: 6 A
